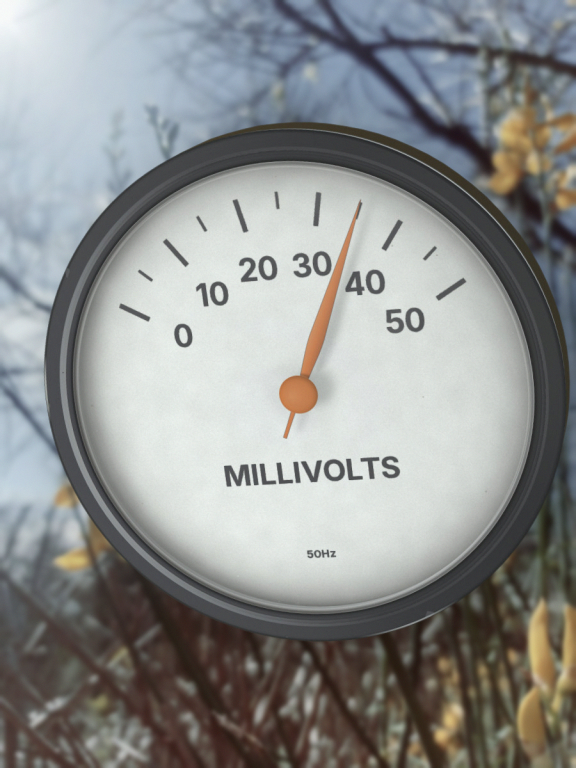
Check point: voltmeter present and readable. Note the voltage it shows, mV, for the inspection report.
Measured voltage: 35 mV
